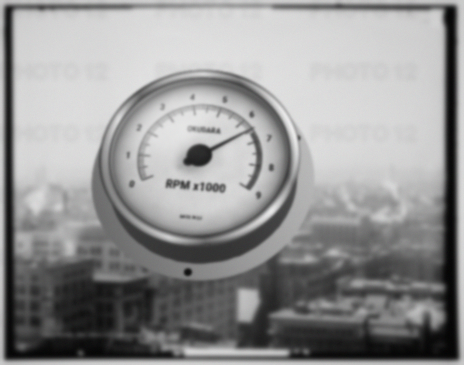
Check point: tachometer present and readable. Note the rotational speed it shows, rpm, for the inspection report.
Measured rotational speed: 6500 rpm
